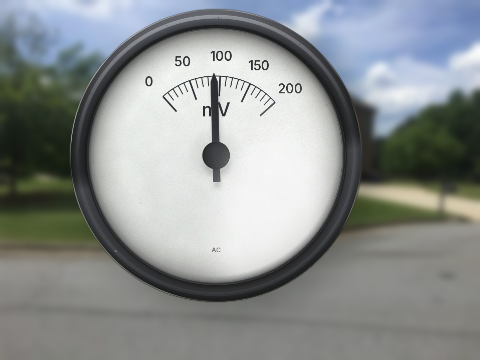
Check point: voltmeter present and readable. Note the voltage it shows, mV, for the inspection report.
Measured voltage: 90 mV
